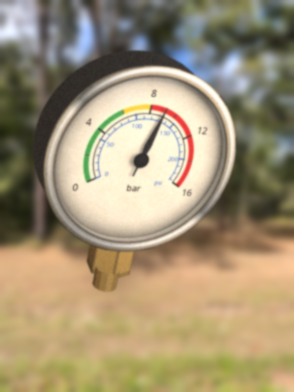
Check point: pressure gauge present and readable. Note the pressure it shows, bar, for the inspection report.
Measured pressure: 9 bar
